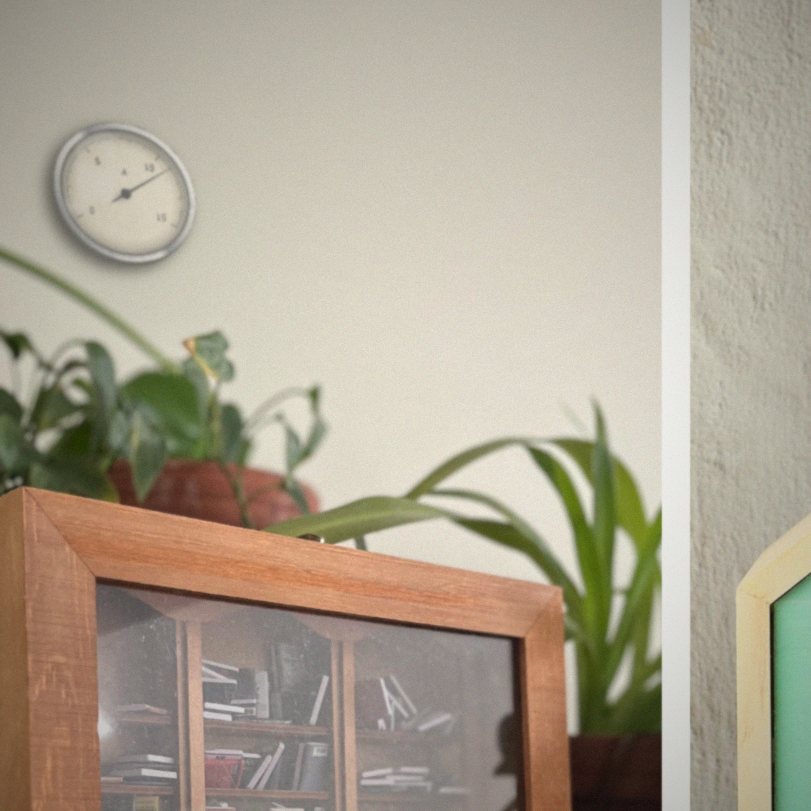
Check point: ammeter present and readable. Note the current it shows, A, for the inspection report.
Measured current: 11 A
